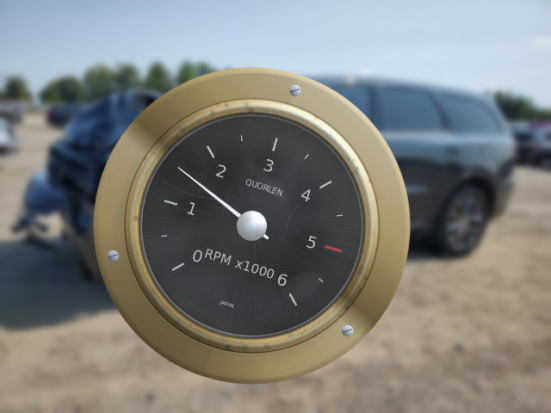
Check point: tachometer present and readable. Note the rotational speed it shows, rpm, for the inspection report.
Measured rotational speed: 1500 rpm
